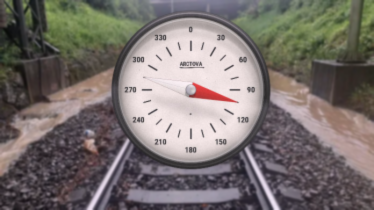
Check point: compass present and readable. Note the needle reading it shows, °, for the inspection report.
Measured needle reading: 105 °
